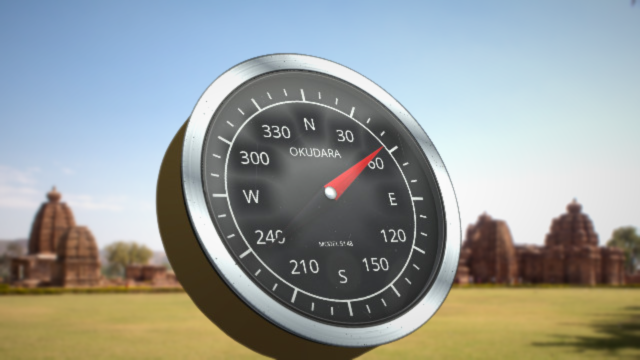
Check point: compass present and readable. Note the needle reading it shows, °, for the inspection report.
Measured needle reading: 55 °
